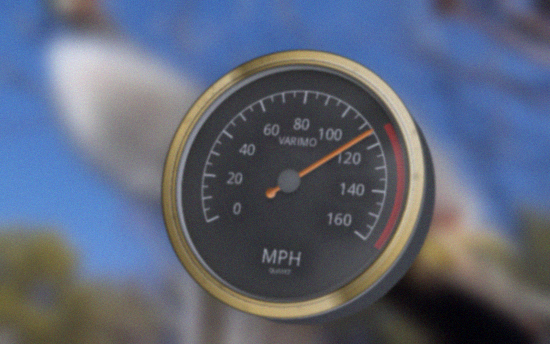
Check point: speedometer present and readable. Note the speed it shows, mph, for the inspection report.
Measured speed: 115 mph
